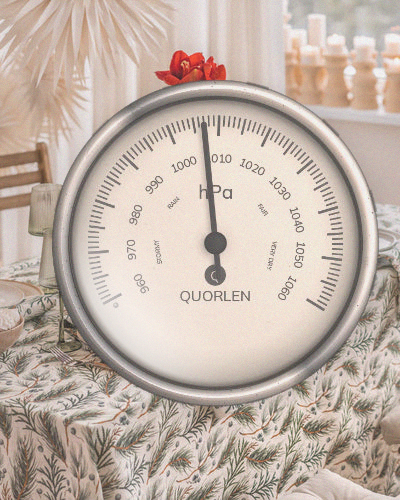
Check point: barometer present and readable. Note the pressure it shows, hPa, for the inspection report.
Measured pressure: 1007 hPa
